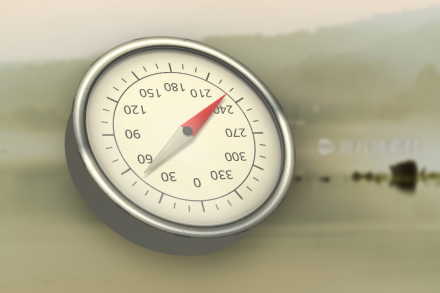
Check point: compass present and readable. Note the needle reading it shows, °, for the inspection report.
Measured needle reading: 230 °
